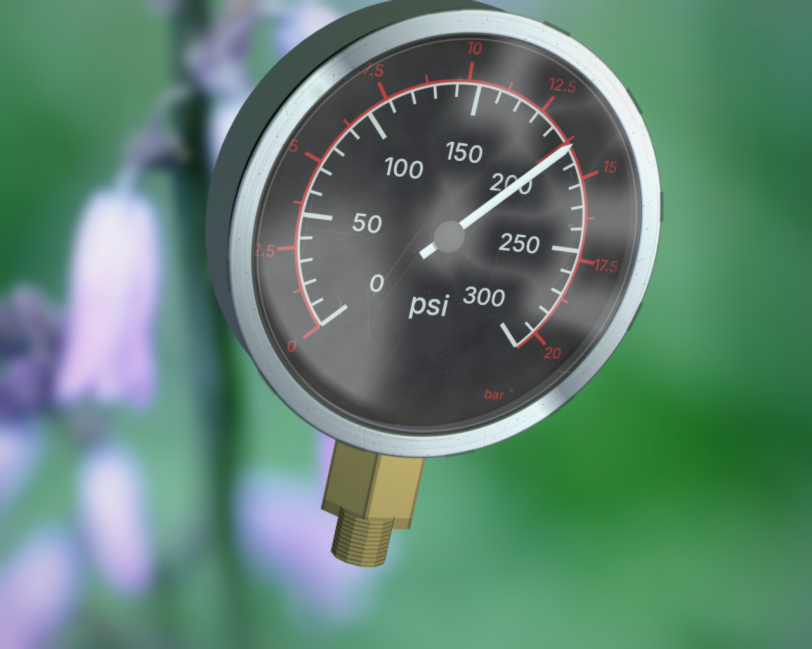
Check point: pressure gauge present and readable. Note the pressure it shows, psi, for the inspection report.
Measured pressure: 200 psi
